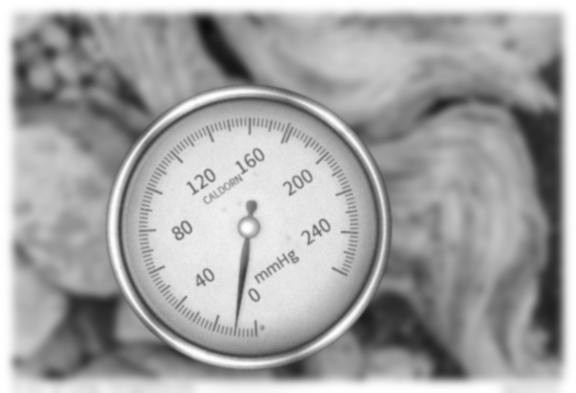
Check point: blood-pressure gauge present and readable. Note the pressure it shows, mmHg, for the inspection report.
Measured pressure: 10 mmHg
